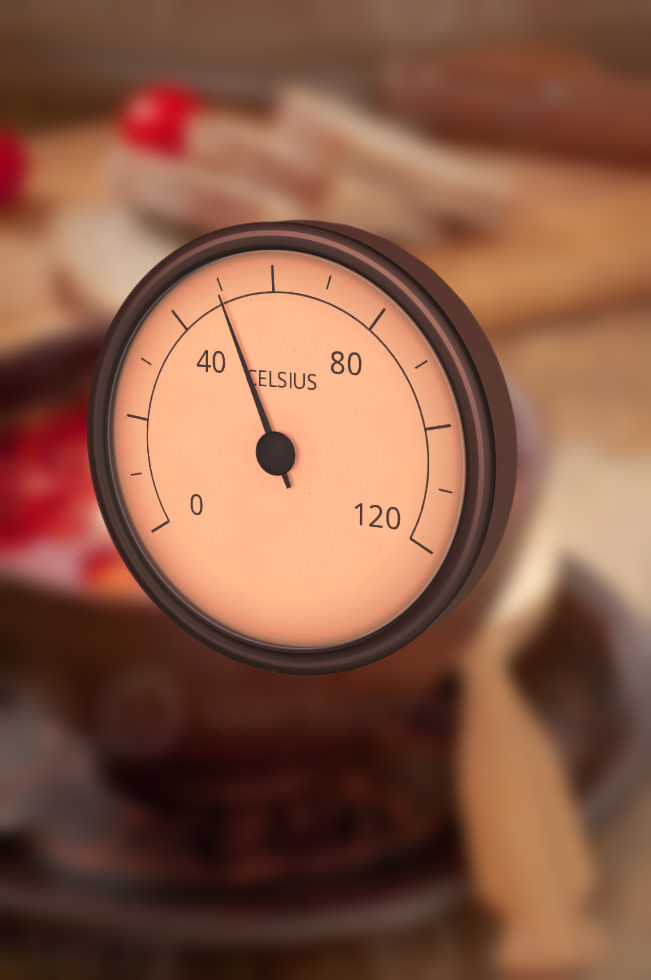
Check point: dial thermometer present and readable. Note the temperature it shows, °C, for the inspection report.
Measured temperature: 50 °C
